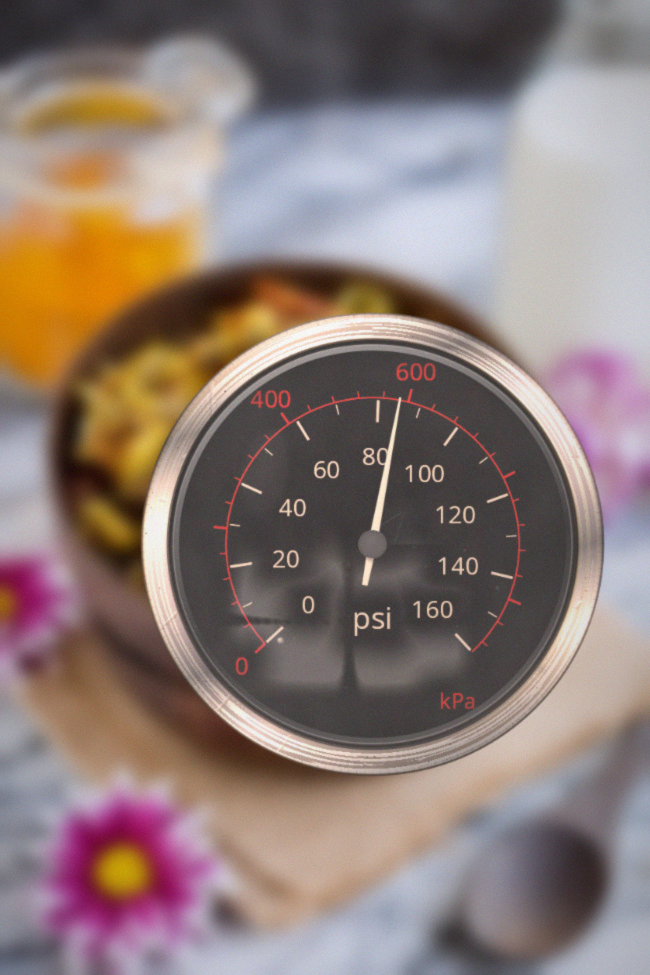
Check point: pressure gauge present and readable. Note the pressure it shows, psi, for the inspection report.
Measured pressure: 85 psi
